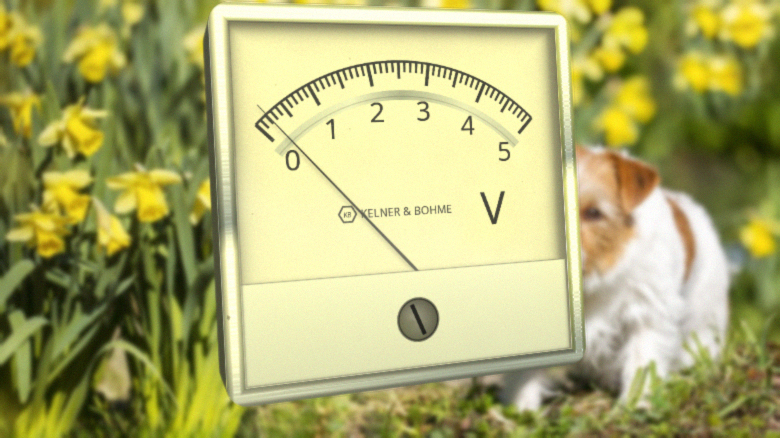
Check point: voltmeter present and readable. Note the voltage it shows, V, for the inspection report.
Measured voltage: 0.2 V
